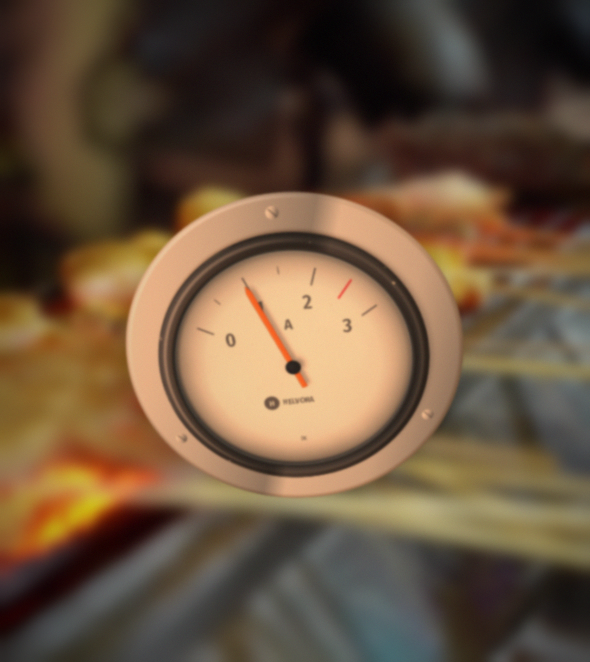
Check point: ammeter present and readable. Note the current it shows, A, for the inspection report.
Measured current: 1 A
